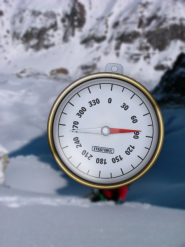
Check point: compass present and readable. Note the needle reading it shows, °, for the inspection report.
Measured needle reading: 82.5 °
